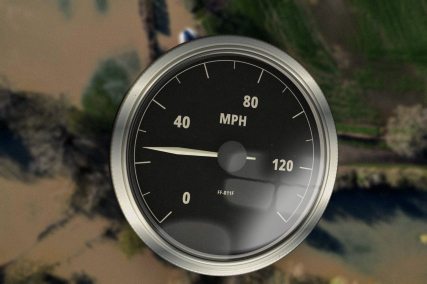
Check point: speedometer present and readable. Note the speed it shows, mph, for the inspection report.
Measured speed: 25 mph
